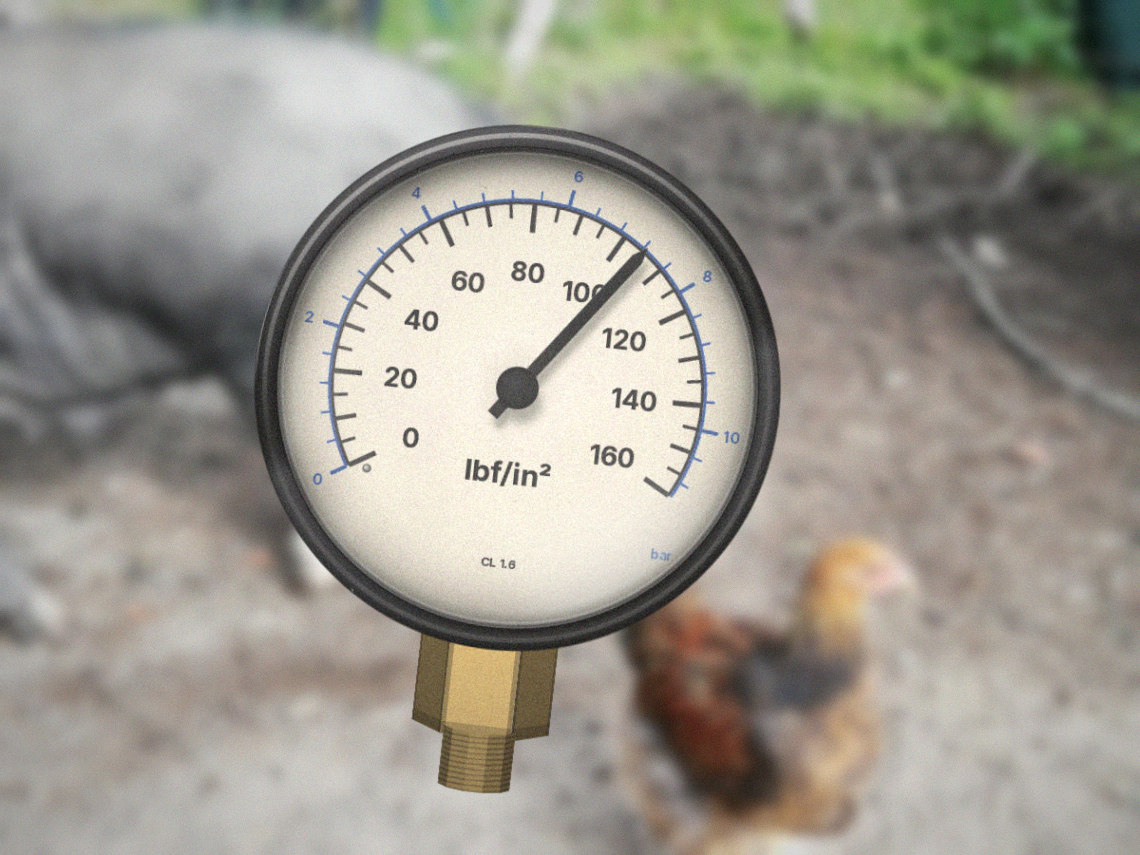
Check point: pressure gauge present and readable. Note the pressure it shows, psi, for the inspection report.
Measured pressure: 105 psi
